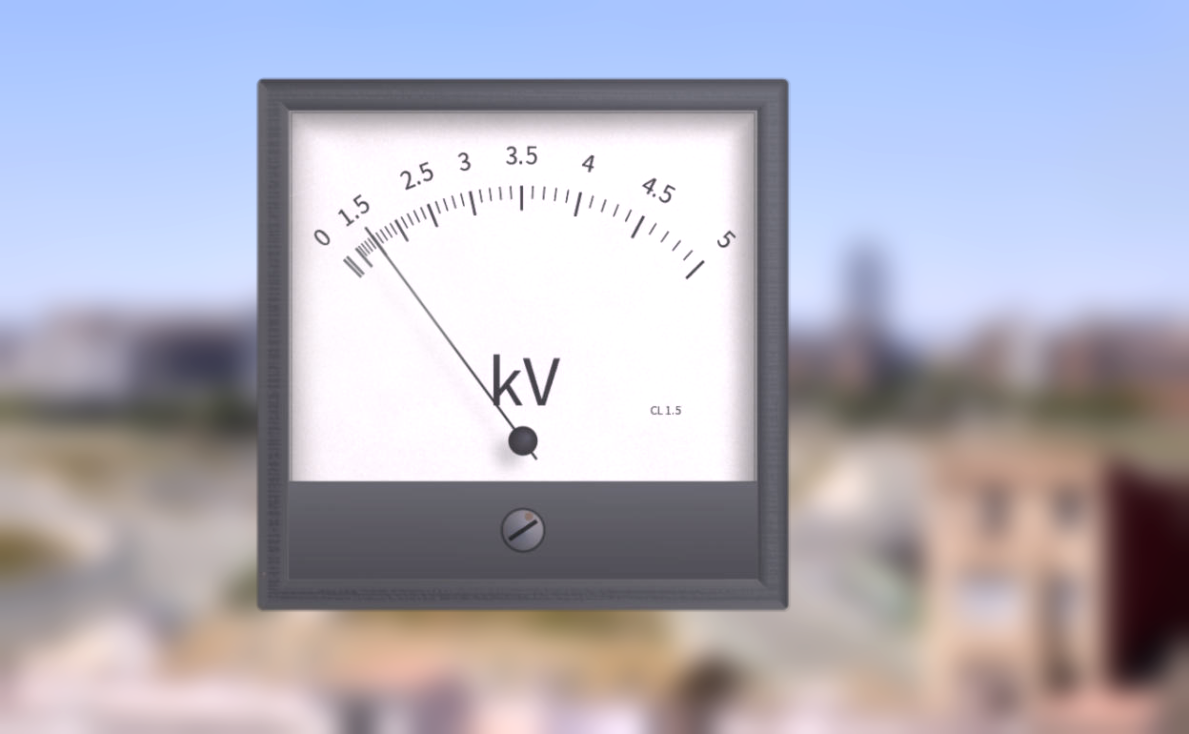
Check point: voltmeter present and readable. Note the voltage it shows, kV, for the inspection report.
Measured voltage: 1.5 kV
